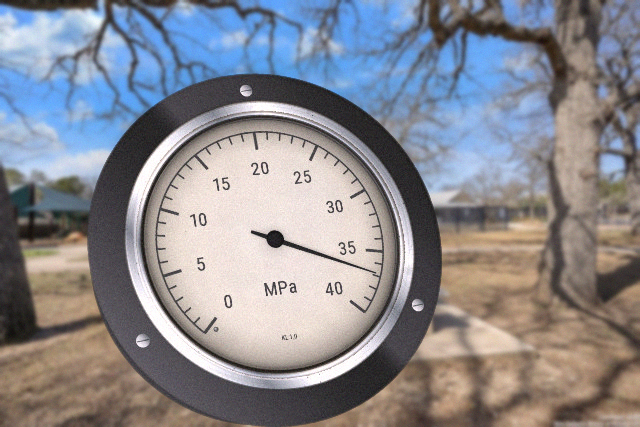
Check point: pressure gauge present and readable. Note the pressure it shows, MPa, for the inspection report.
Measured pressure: 37 MPa
